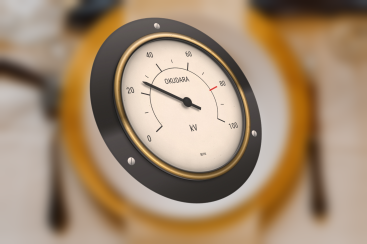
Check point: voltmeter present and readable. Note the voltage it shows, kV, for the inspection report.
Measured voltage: 25 kV
